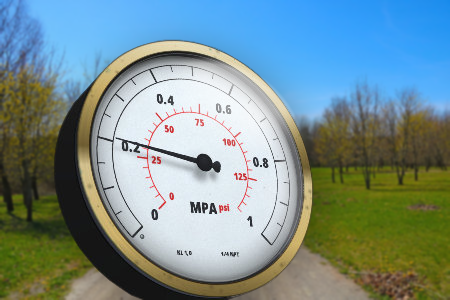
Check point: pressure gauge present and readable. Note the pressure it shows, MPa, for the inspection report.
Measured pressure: 0.2 MPa
